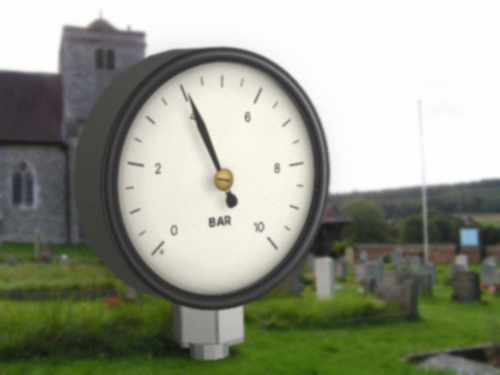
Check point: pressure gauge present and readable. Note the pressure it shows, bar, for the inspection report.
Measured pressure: 4 bar
